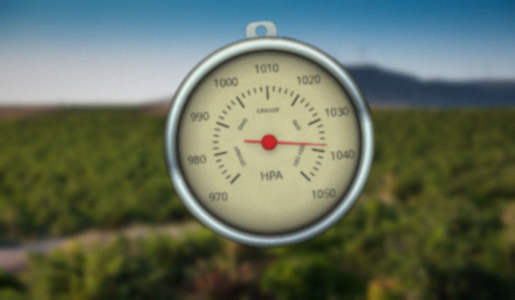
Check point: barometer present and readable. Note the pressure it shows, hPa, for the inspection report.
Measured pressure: 1038 hPa
